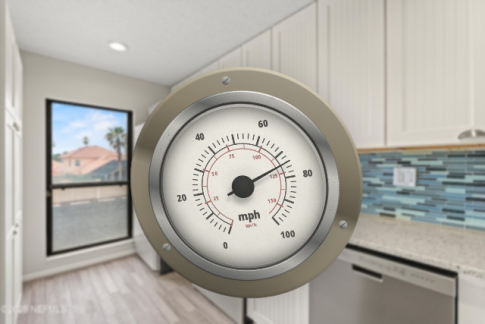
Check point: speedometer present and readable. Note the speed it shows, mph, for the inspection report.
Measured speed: 74 mph
